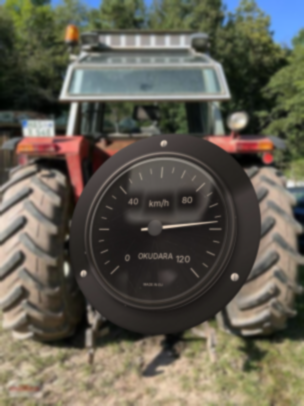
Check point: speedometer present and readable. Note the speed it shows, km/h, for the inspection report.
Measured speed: 97.5 km/h
